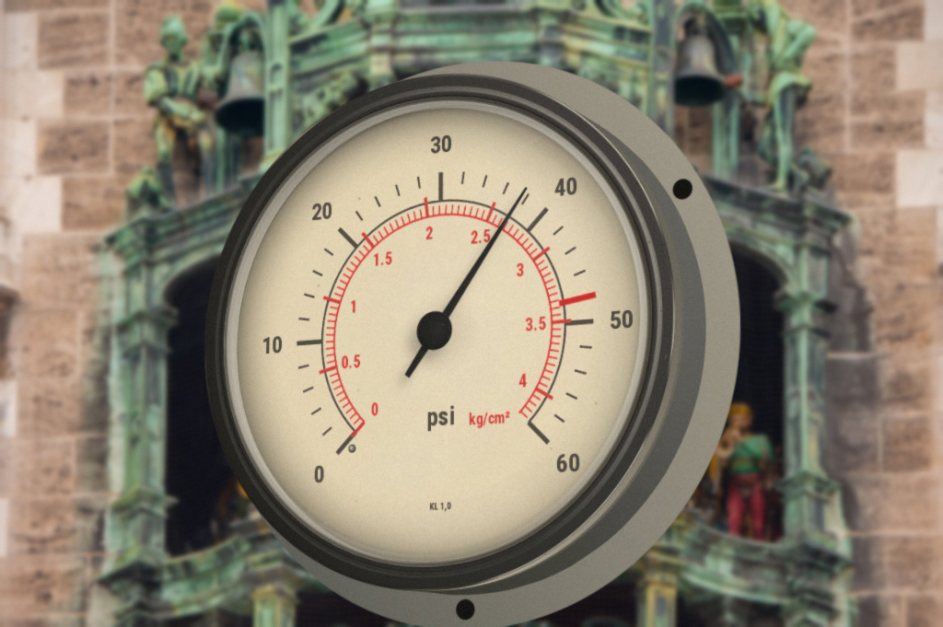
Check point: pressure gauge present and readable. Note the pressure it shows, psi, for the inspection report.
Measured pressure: 38 psi
